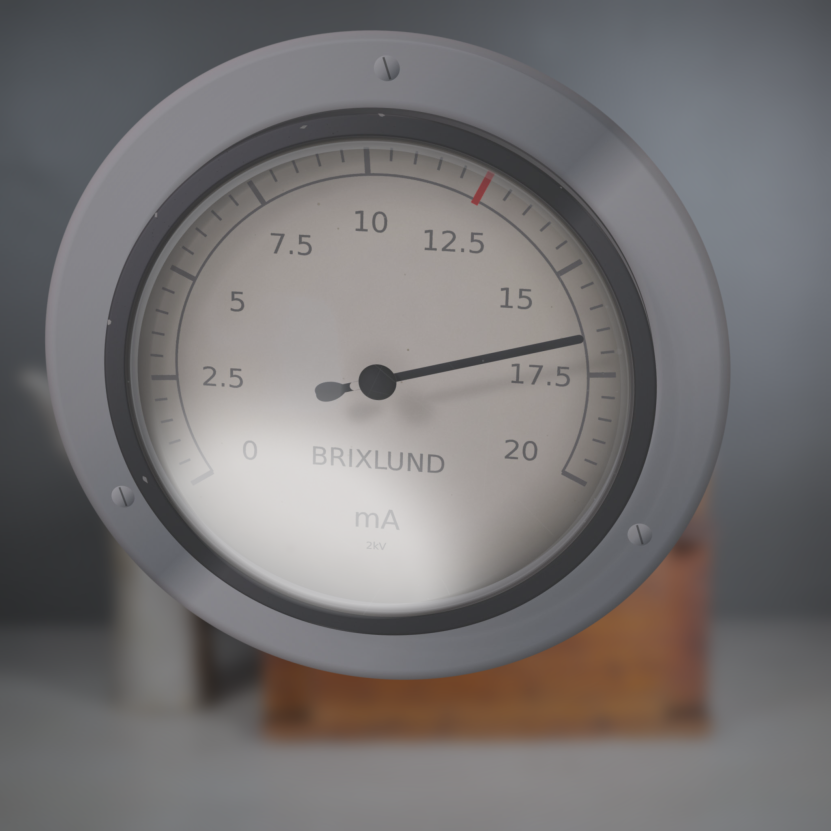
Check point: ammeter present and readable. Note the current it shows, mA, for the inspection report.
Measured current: 16.5 mA
